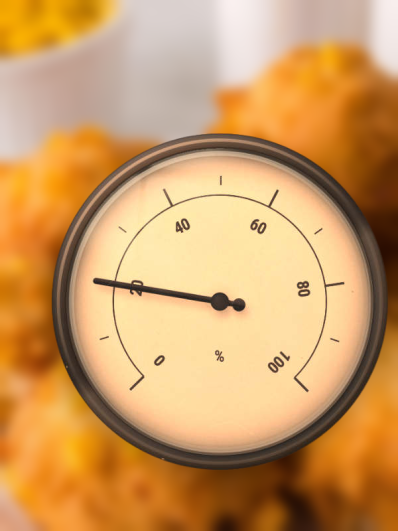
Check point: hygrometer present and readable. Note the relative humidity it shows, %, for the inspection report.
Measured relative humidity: 20 %
